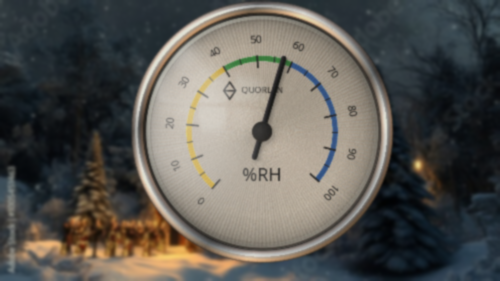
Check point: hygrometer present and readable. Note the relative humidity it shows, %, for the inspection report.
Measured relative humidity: 57.5 %
